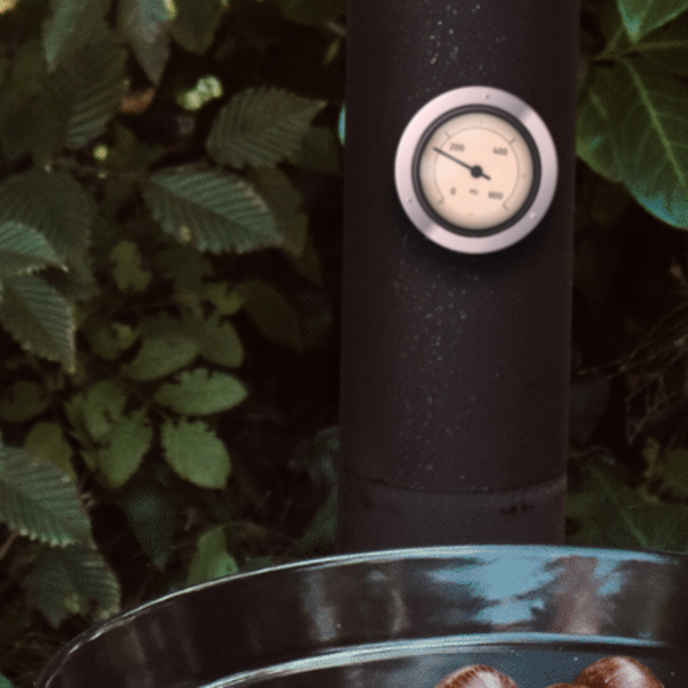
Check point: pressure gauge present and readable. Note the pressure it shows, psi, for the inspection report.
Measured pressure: 150 psi
